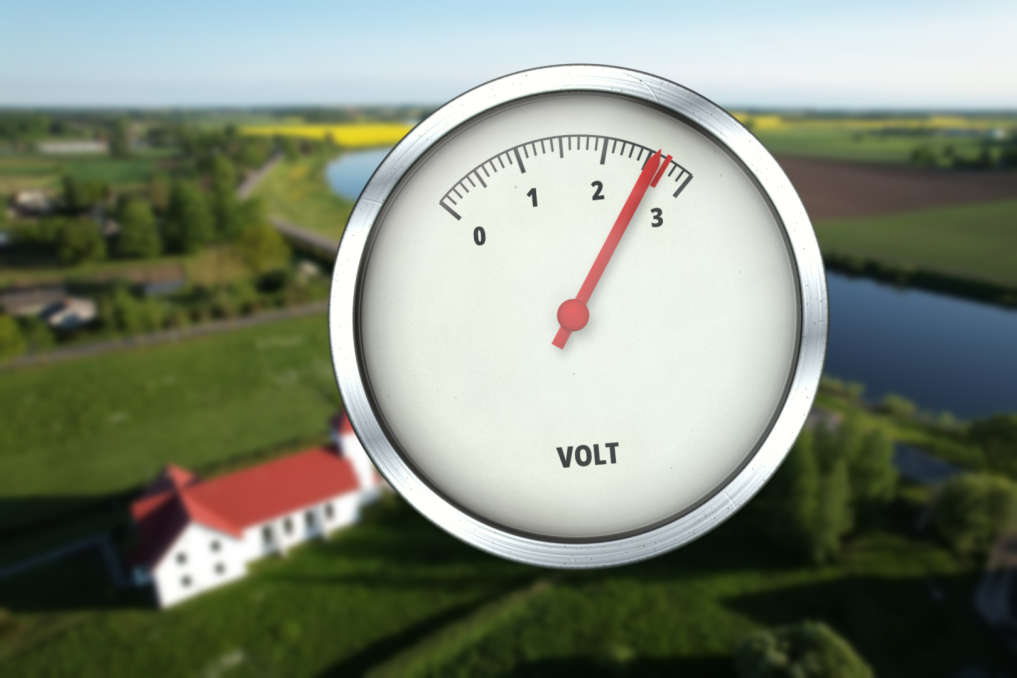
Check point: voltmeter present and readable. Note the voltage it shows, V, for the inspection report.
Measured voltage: 2.6 V
